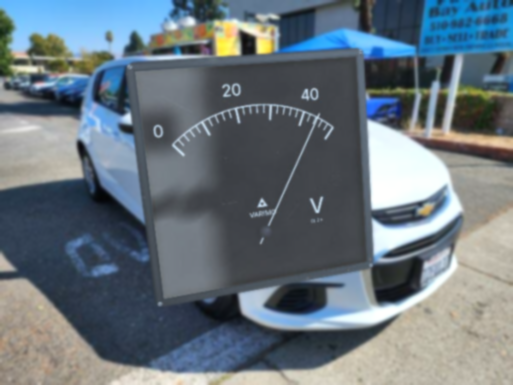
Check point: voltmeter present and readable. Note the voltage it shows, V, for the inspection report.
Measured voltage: 44 V
